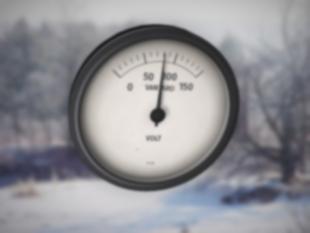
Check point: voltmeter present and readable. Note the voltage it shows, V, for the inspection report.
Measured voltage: 80 V
